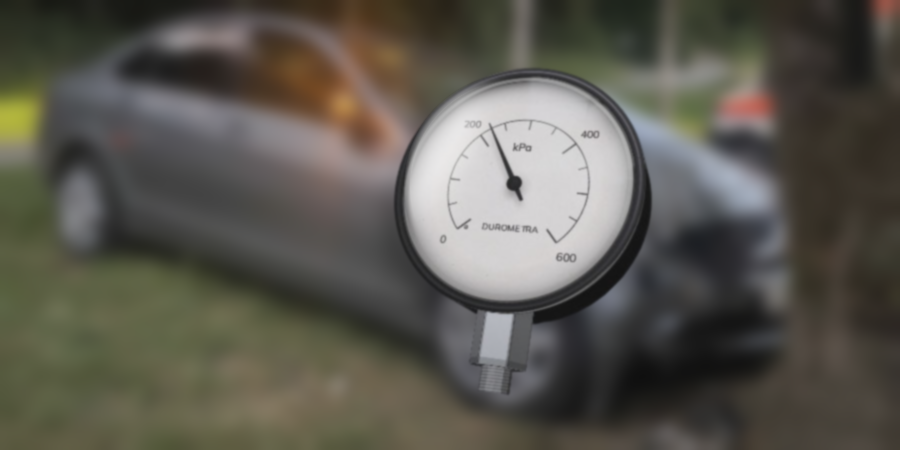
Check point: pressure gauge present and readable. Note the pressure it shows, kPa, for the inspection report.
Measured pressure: 225 kPa
